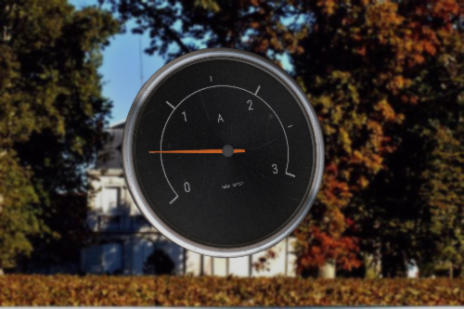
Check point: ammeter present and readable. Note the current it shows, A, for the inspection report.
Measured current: 0.5 A
